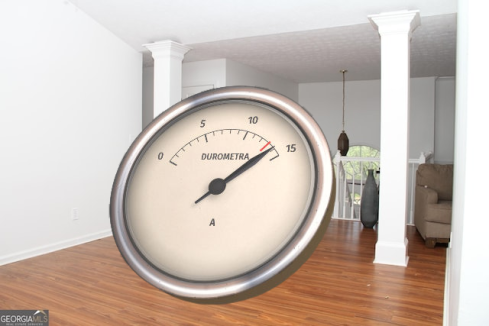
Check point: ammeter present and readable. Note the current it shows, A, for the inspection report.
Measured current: 14 A
